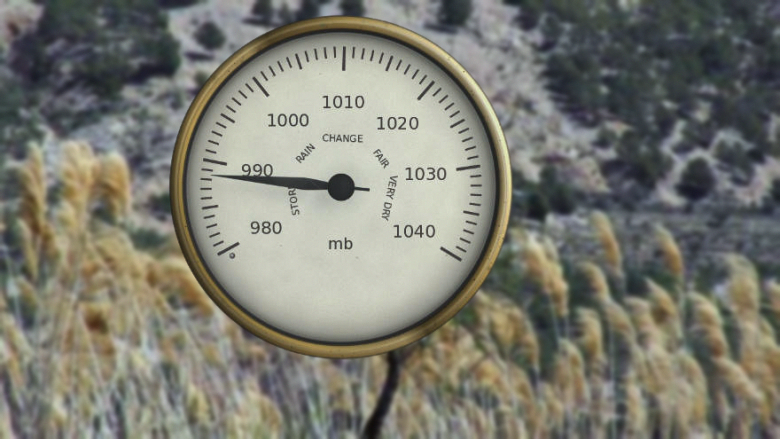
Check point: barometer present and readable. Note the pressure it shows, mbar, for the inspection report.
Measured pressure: 988.5 mbar
